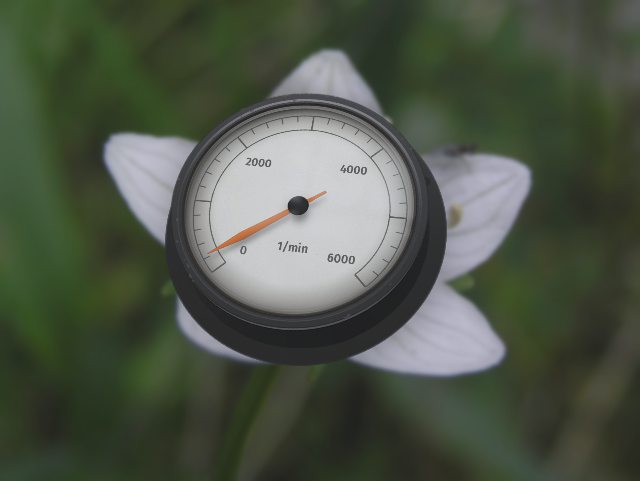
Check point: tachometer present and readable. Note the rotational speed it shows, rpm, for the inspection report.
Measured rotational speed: 200 rpm
